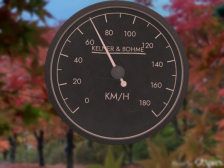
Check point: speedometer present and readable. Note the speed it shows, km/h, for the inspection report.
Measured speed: 70 km/h
